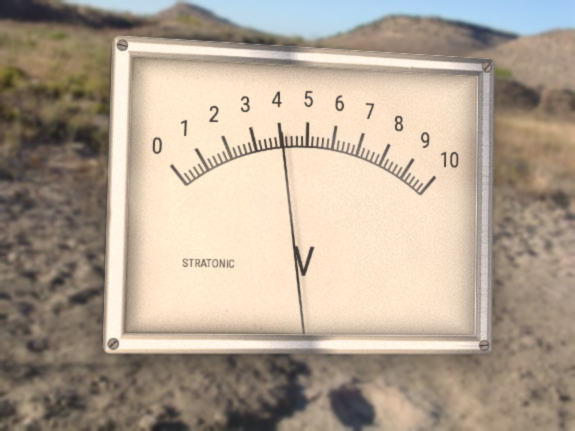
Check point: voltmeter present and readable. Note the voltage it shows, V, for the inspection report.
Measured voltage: 4 V
